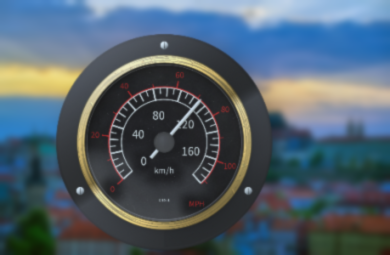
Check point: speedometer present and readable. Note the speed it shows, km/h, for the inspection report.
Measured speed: 115 km/h
